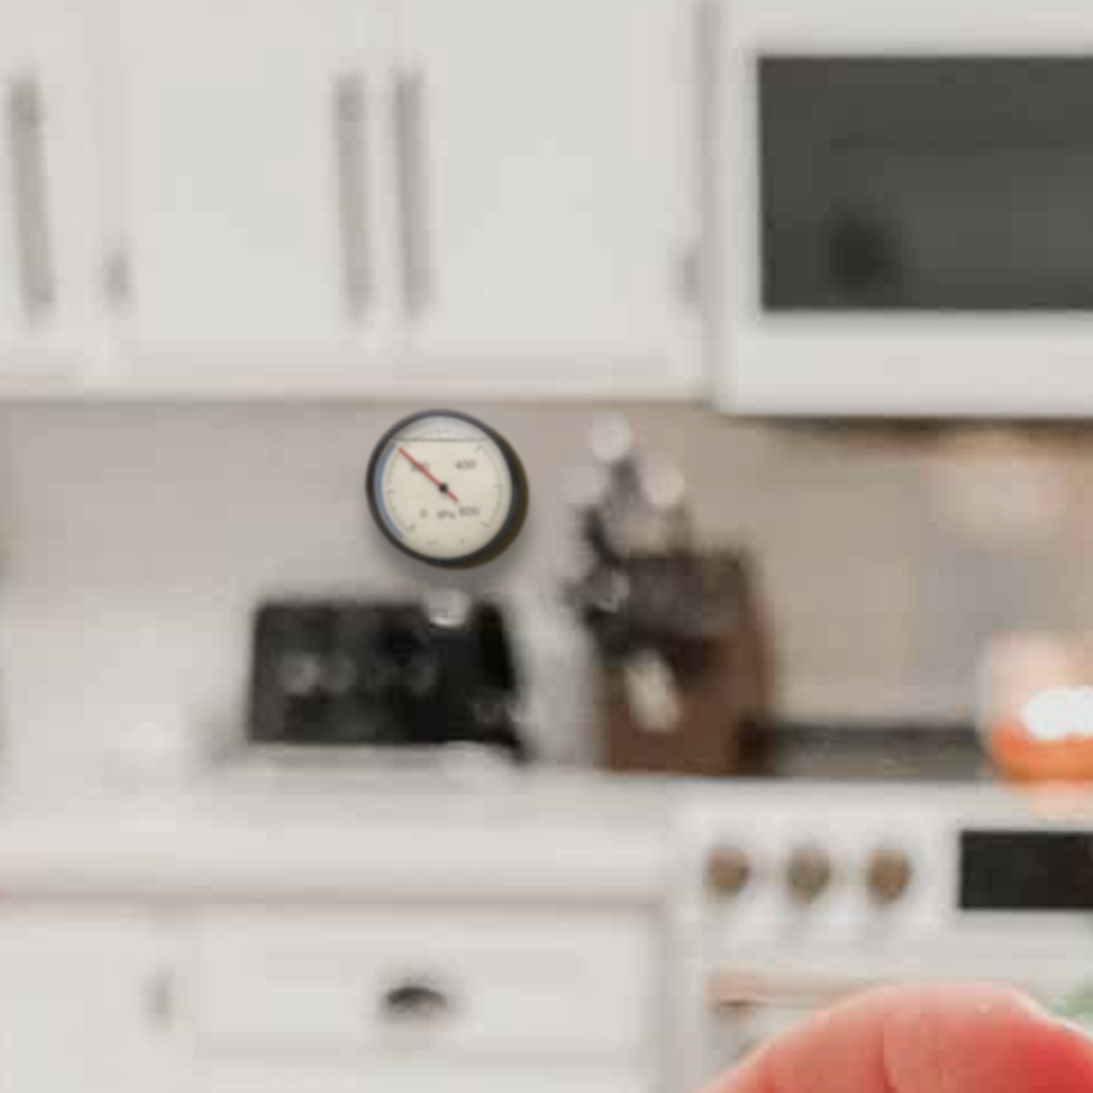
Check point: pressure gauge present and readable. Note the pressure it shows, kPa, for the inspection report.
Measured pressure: 200 kPa
